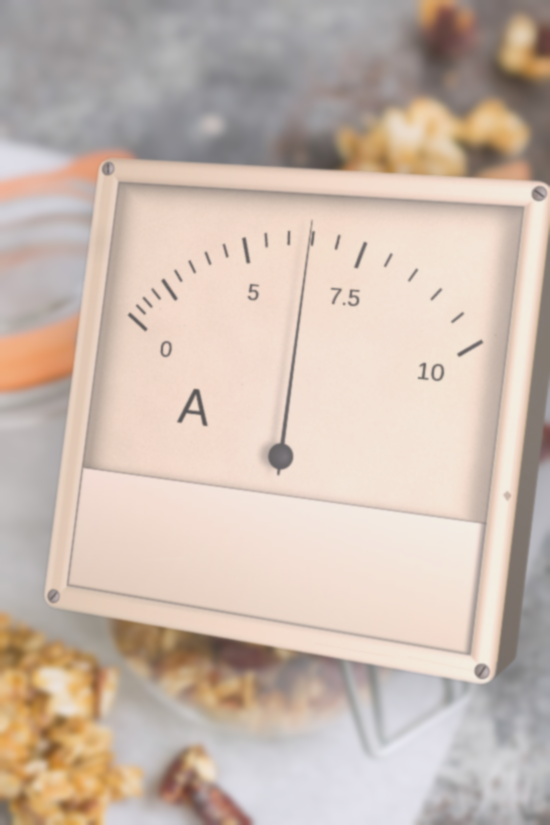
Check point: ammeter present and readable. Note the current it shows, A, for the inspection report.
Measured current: 6.5 A
